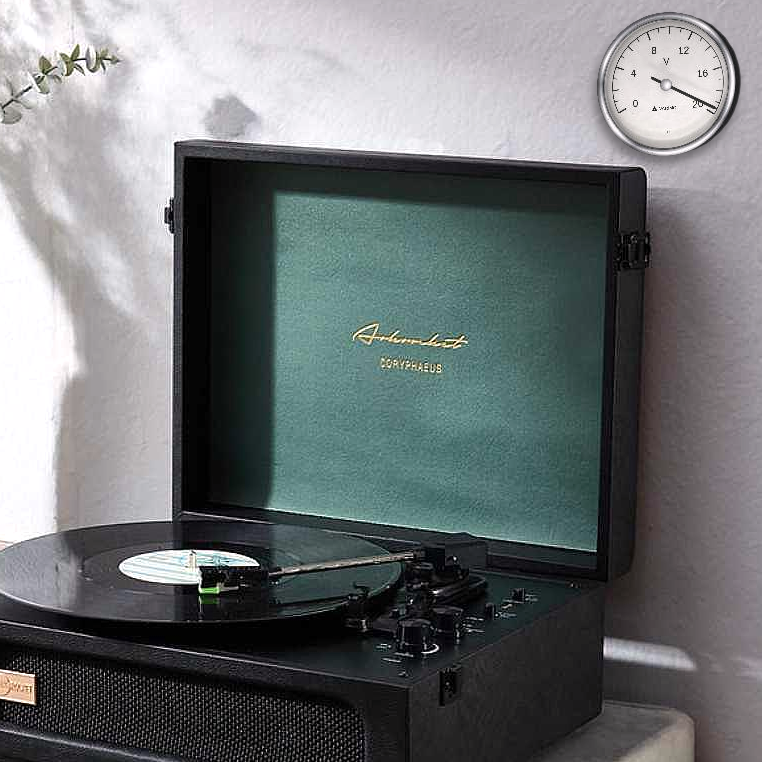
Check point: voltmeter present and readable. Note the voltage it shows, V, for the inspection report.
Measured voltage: 19.5 V
